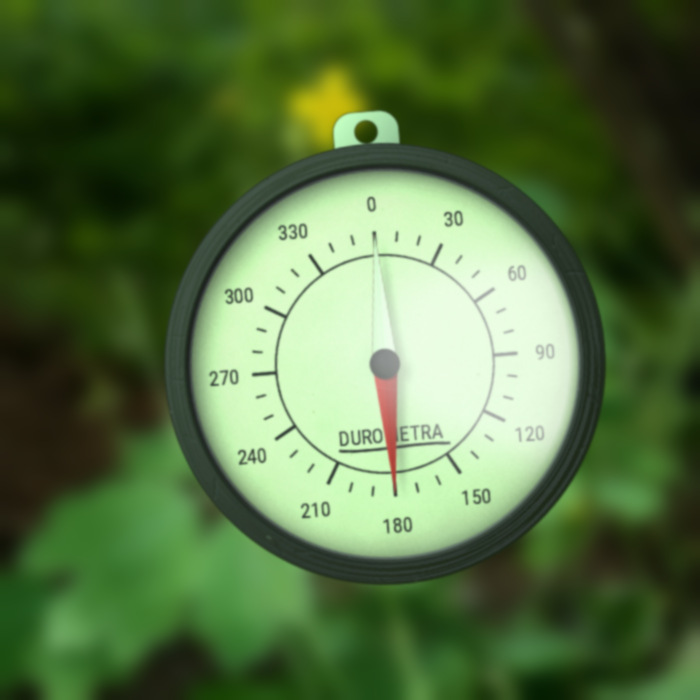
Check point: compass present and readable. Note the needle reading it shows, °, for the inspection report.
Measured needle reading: 180 °
